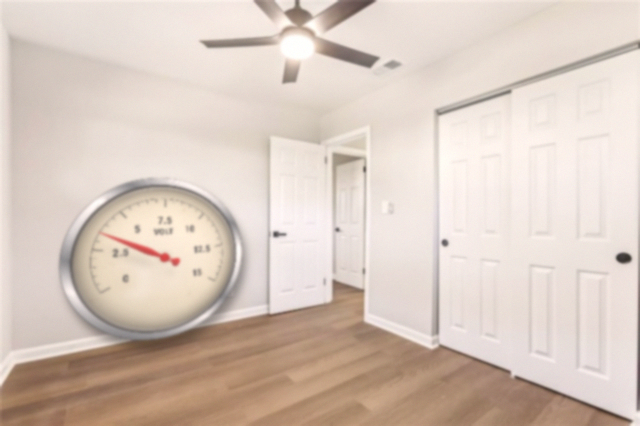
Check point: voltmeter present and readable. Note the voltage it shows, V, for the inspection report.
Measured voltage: 3.5 V
